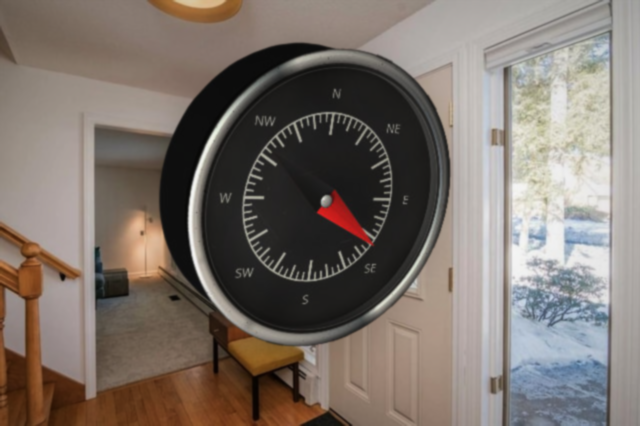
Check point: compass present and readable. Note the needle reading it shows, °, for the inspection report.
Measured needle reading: 125 °
